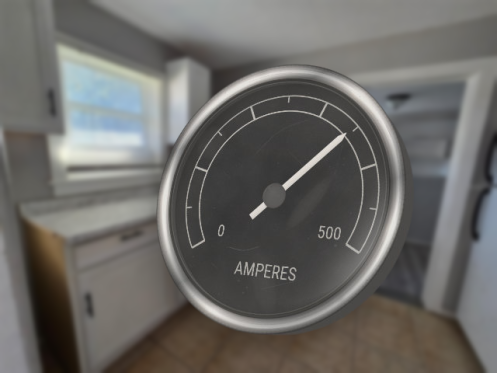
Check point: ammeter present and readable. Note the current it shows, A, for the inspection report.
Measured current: 350 A
